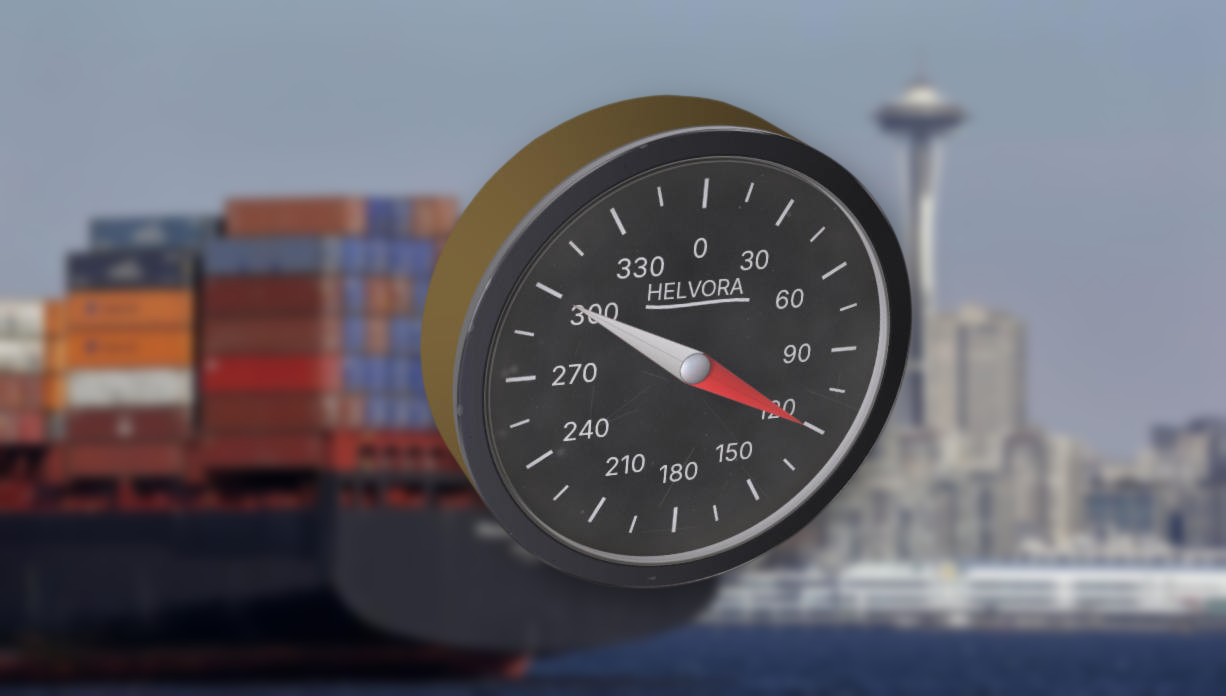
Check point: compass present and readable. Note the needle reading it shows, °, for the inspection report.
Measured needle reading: 120 °
